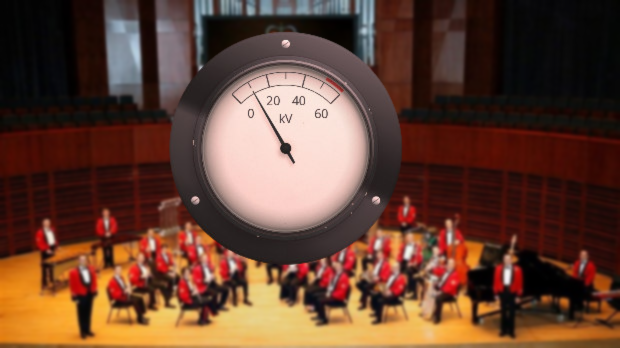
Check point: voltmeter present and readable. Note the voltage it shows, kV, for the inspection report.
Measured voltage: 10 kV
